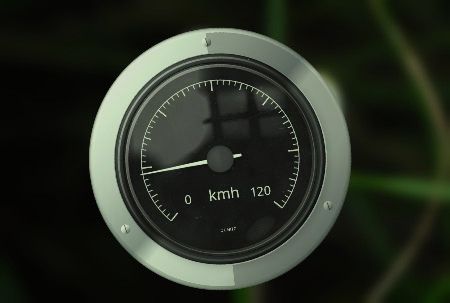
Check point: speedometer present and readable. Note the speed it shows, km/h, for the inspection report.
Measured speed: 18 km/h
